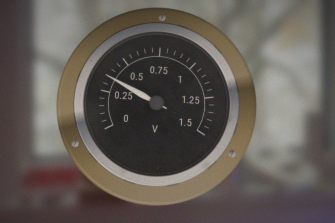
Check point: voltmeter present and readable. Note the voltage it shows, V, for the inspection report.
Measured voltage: 0.35 V
